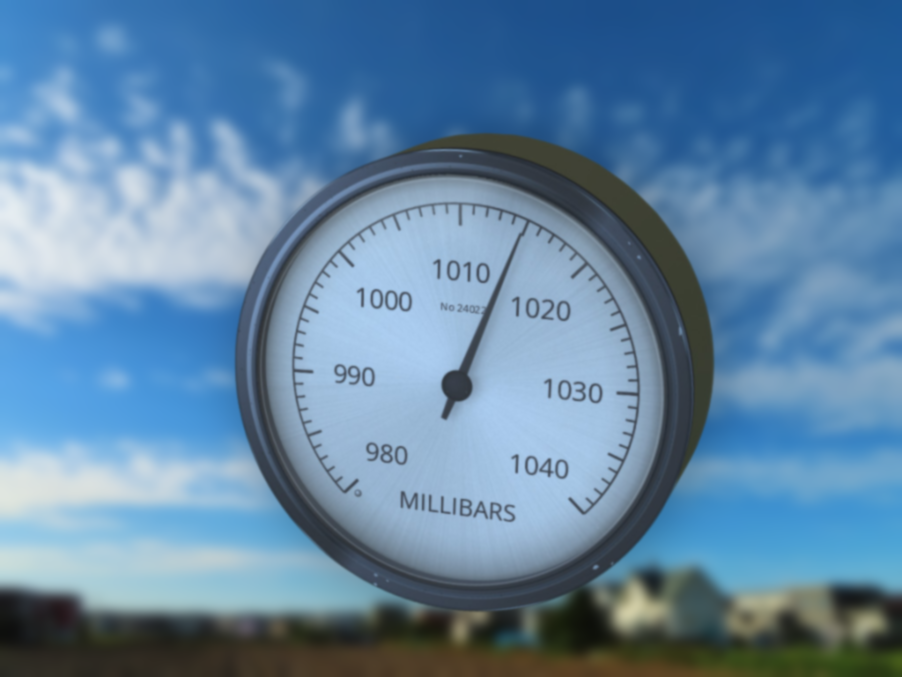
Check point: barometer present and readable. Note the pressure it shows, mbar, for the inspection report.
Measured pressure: 1015 mbar
